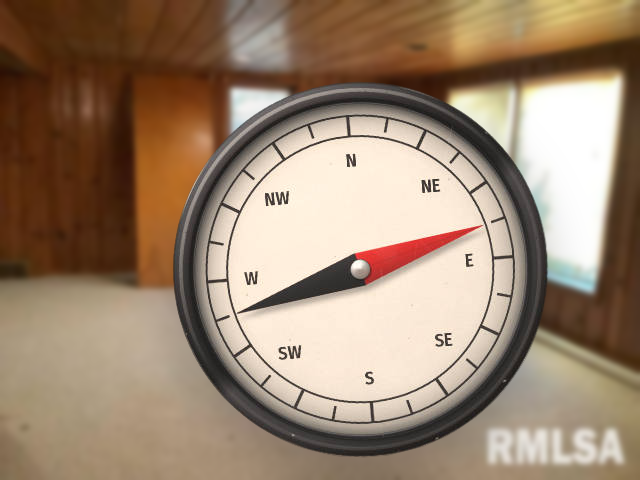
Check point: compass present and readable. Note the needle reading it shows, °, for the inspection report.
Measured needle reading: 75 °
